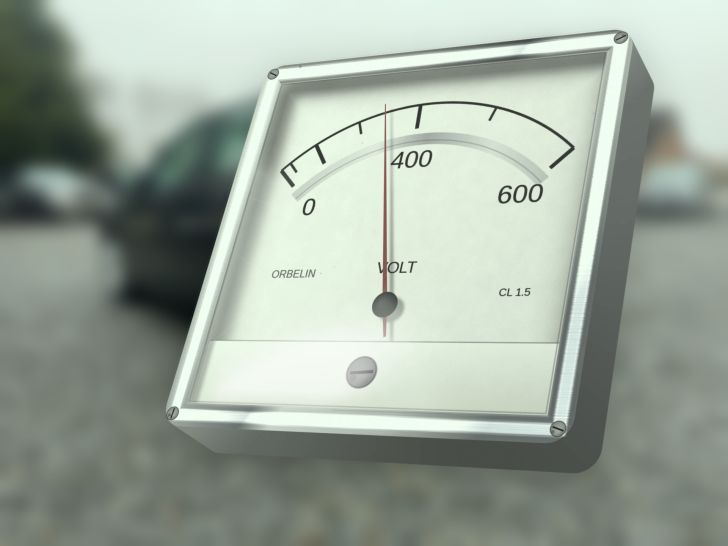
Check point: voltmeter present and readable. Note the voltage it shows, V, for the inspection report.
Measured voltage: 350 V
